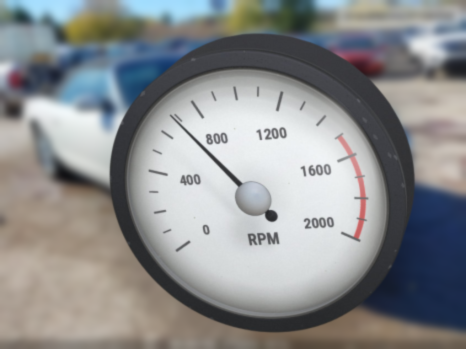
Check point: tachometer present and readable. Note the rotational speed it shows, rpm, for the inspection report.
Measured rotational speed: 700 rpm
